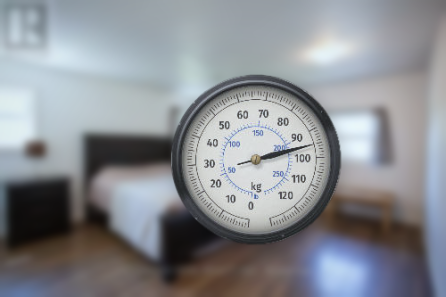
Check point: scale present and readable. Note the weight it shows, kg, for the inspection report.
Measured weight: 95 kg
